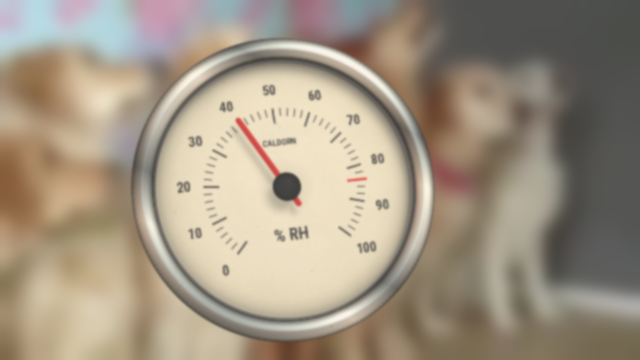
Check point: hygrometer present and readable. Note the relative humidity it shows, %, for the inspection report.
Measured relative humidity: 40 %
